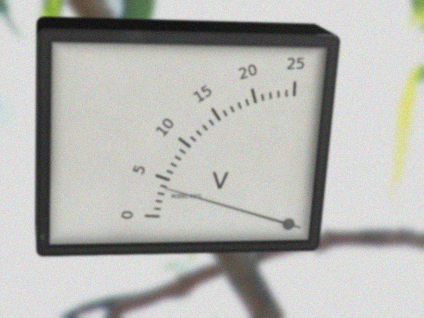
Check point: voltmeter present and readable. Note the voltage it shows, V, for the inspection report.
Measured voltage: 4 V
